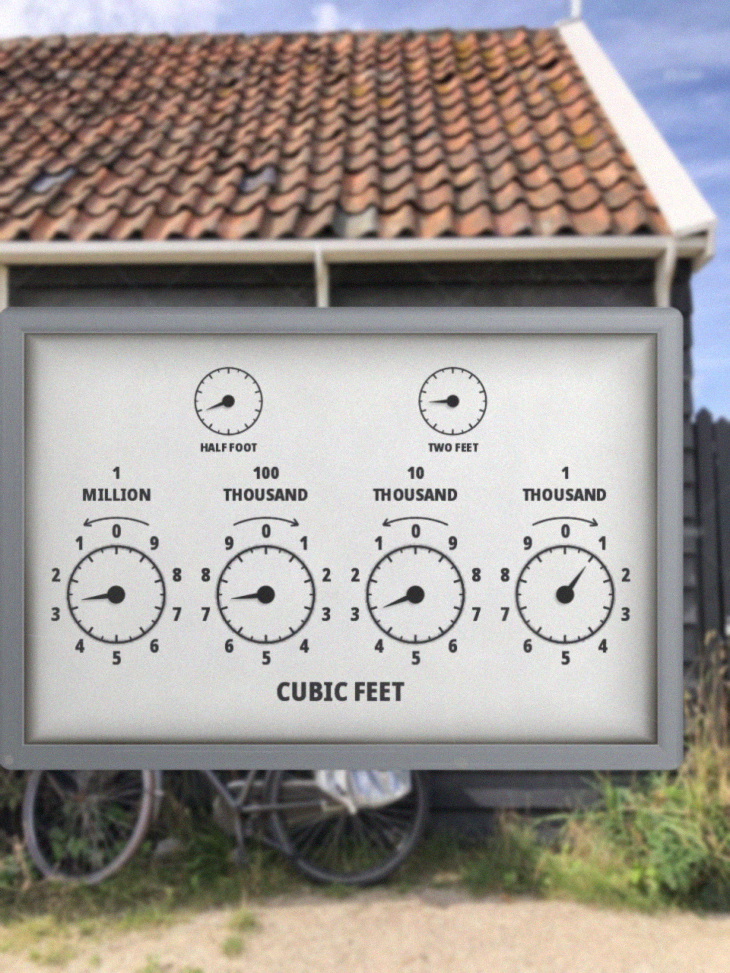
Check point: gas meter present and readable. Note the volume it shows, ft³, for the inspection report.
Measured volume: 273100 ft³
